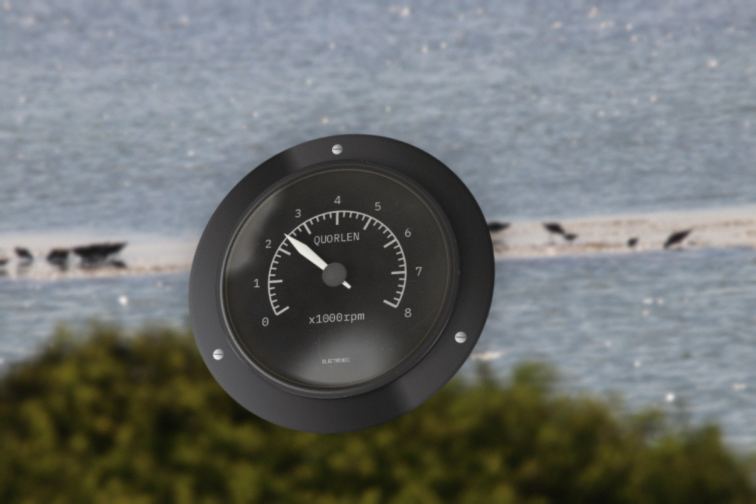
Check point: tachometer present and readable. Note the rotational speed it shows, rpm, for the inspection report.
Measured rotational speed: 2400 rpm
